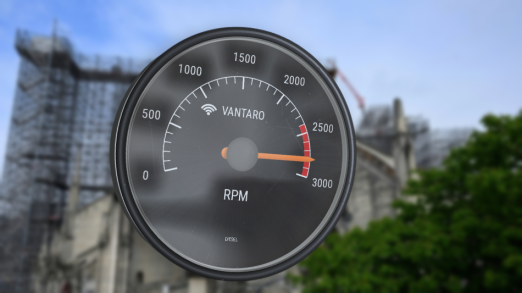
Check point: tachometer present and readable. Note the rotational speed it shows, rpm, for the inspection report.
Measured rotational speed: 2800 rpm
